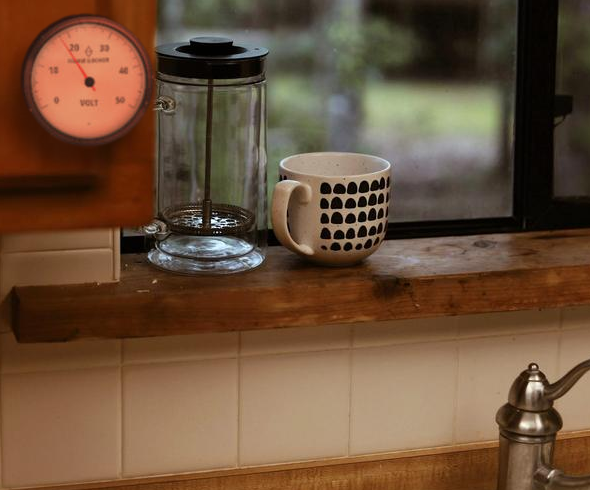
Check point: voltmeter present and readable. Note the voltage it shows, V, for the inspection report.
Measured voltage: 18 V
